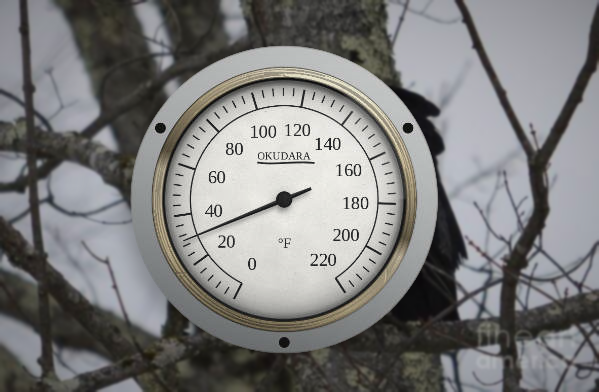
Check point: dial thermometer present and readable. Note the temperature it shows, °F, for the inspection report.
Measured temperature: 30 °F
